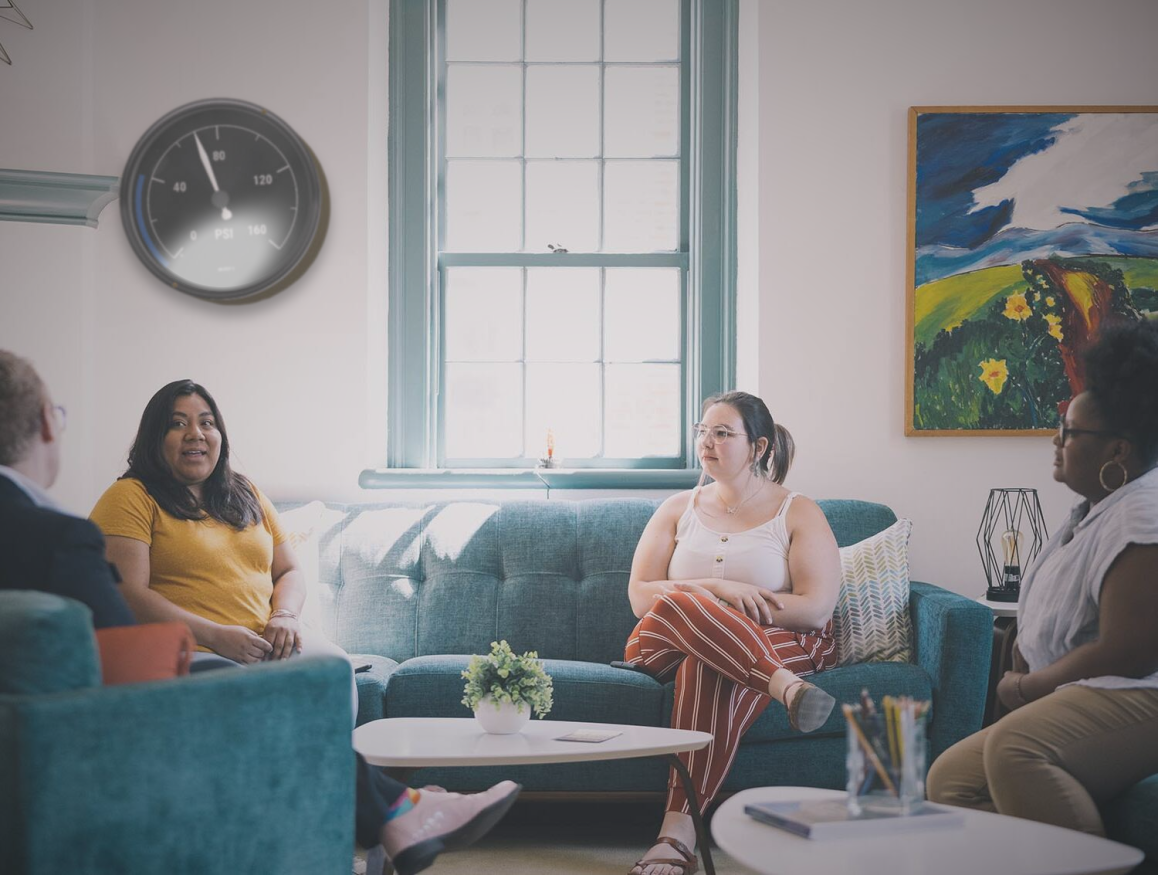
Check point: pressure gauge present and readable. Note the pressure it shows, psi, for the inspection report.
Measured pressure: 70 psi
